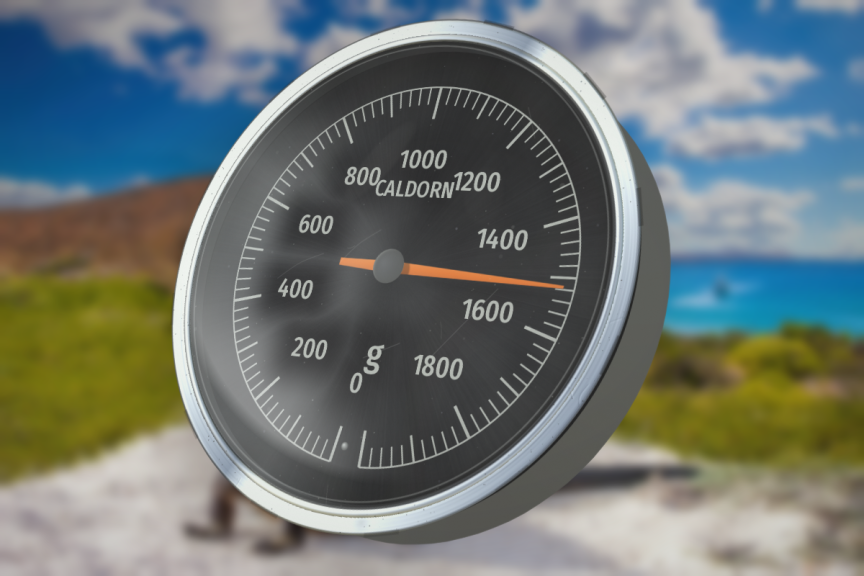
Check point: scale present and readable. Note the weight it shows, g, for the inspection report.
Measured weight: 1520 g
